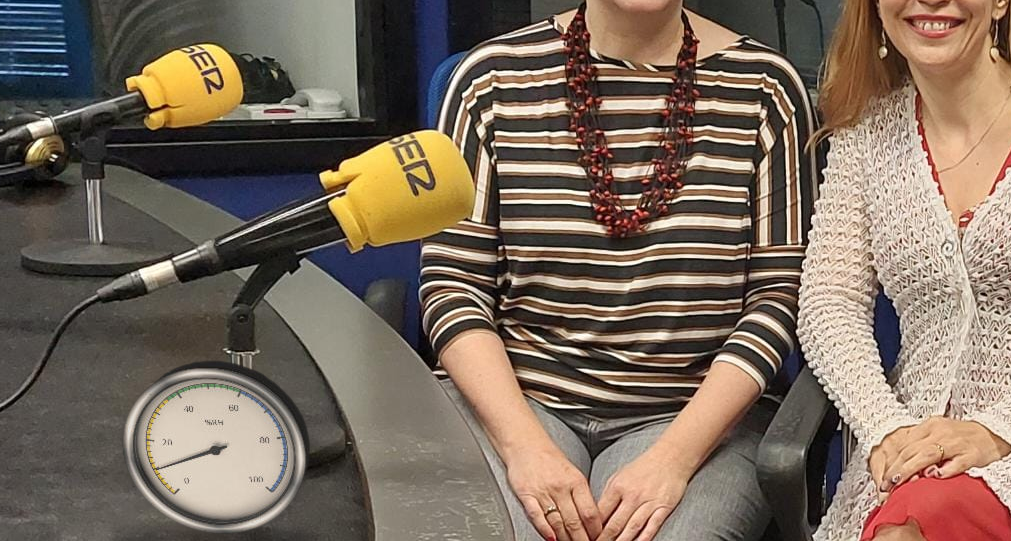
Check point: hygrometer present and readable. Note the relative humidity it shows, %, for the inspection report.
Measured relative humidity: 10 %
